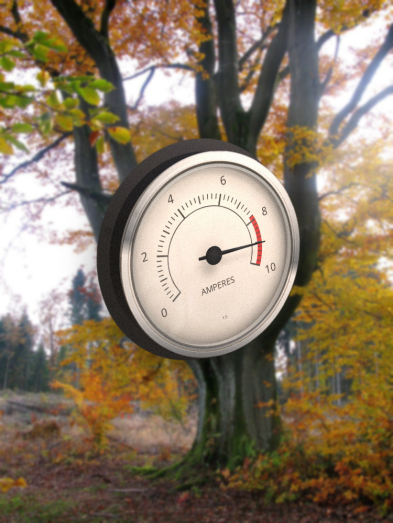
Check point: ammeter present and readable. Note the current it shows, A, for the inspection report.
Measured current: 9 A
